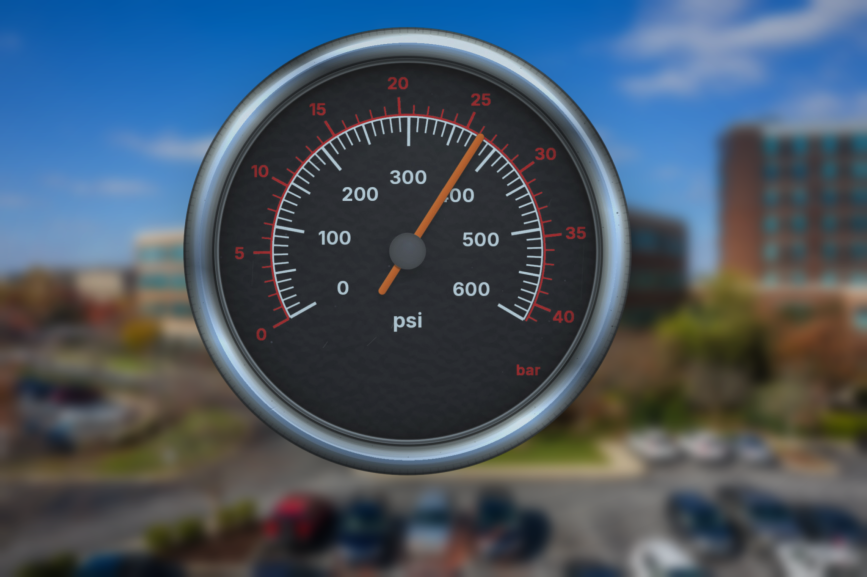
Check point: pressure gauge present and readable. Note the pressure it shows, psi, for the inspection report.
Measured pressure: 380 psi
